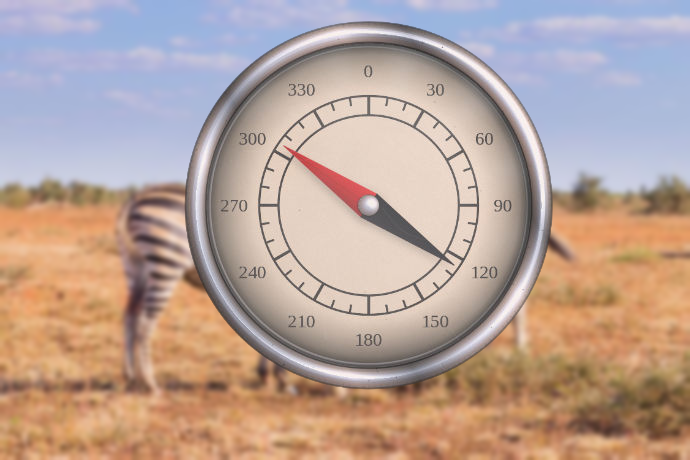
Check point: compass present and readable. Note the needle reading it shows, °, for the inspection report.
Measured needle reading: 305 °
